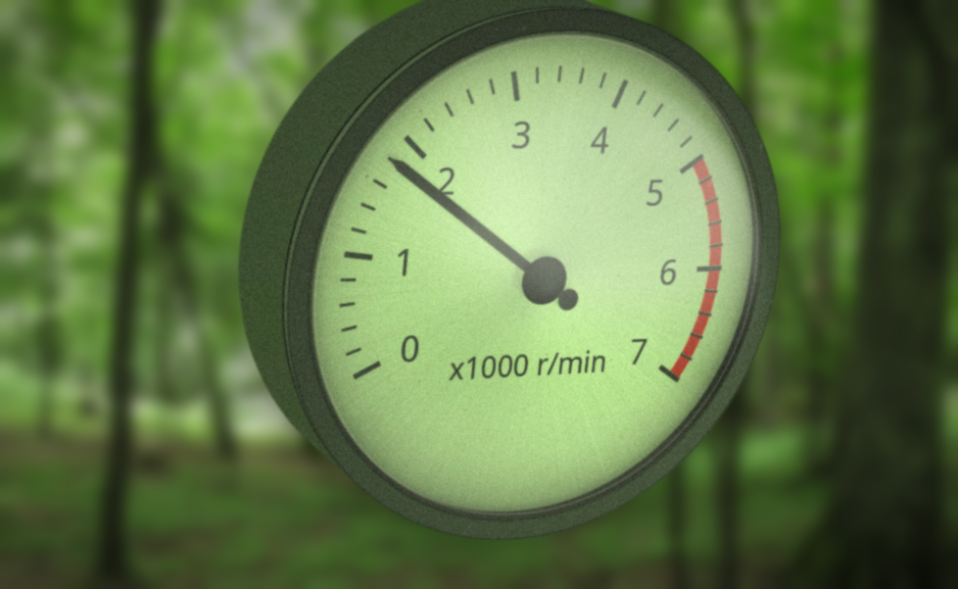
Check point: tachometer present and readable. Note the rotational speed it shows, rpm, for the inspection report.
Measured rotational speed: 1800 rpm
